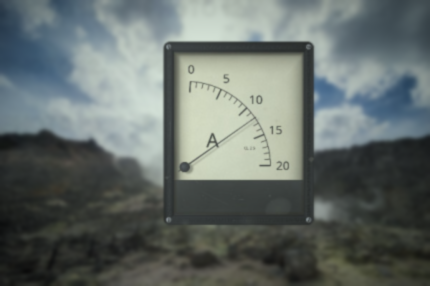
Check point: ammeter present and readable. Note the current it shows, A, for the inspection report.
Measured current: 12 A
